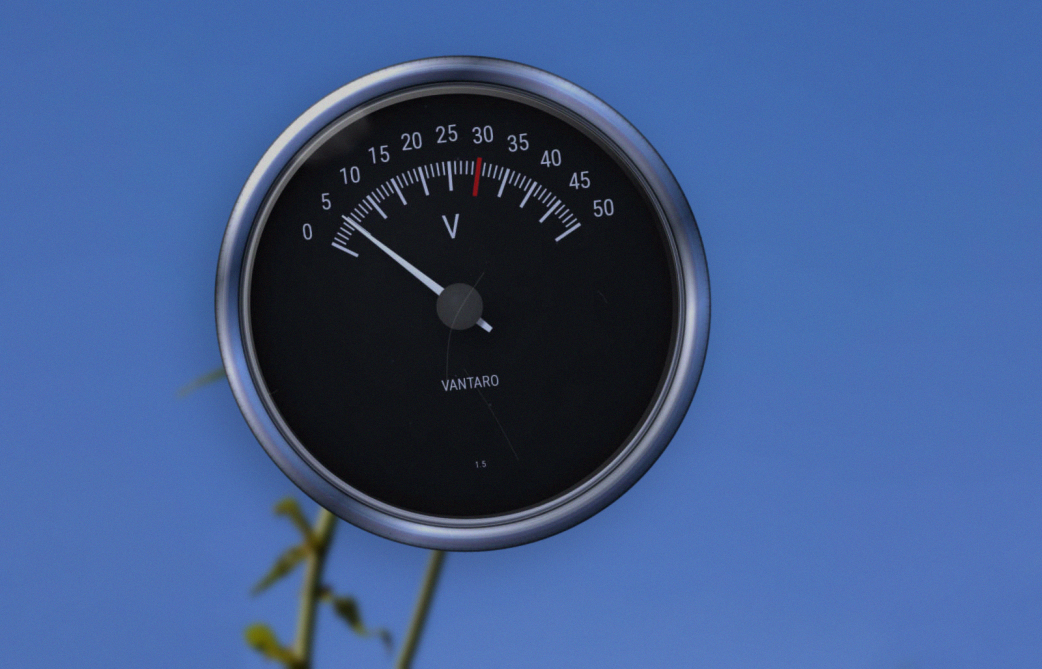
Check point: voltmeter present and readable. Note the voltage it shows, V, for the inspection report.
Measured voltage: 5 V
